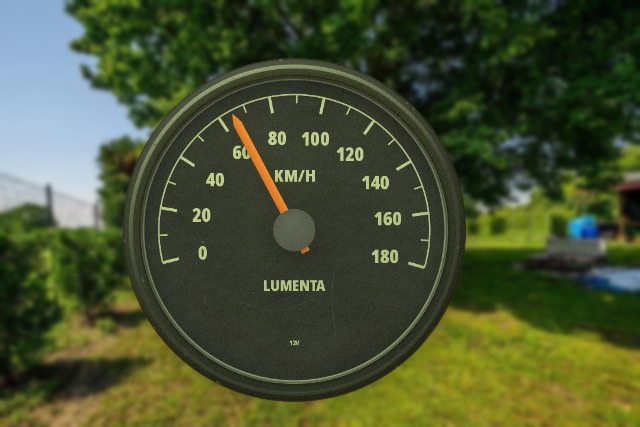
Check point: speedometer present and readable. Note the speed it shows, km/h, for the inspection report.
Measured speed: 65 km/h
